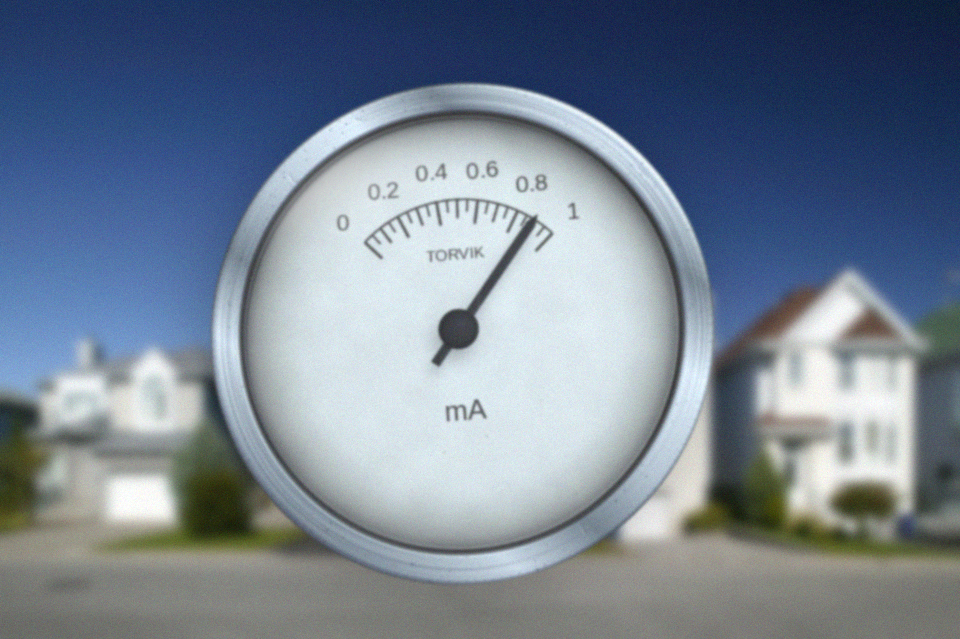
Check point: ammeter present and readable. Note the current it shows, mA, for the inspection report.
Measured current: 0.9 mA
